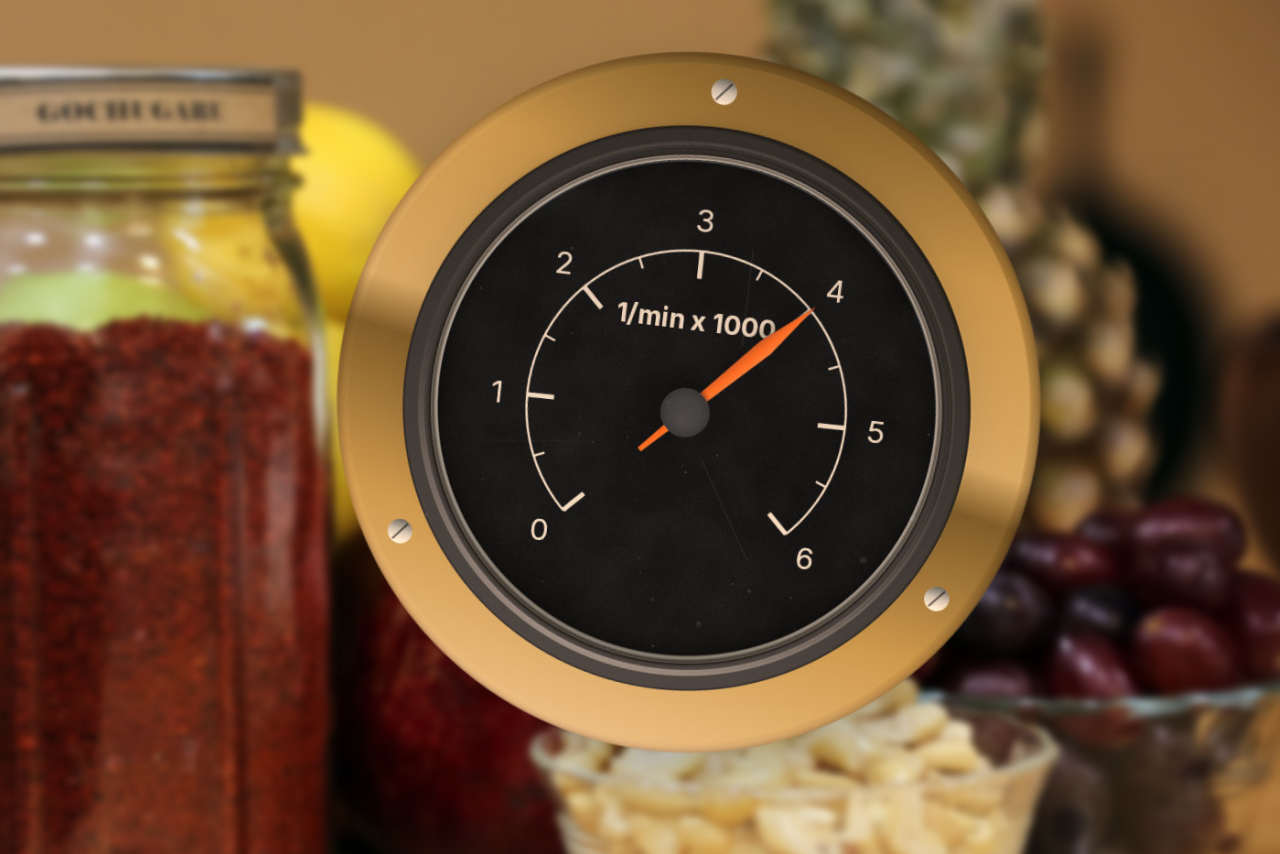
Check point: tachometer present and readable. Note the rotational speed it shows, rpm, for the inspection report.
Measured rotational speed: 4000 rpm
